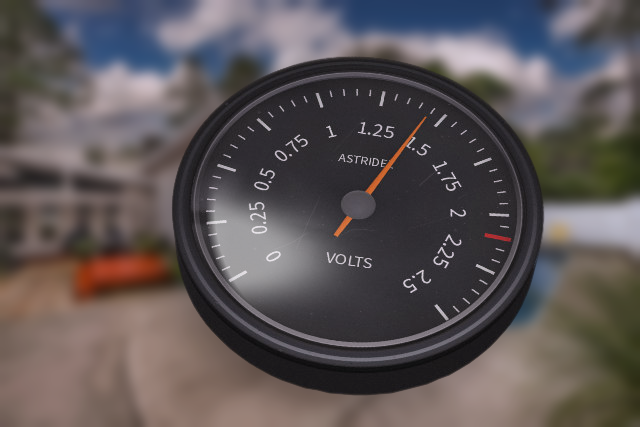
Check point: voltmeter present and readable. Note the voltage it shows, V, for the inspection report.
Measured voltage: 1.45 V
